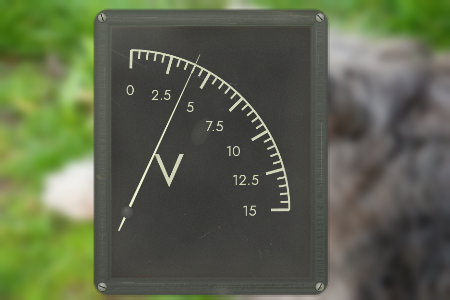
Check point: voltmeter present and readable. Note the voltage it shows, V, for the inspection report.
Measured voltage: 4 V
